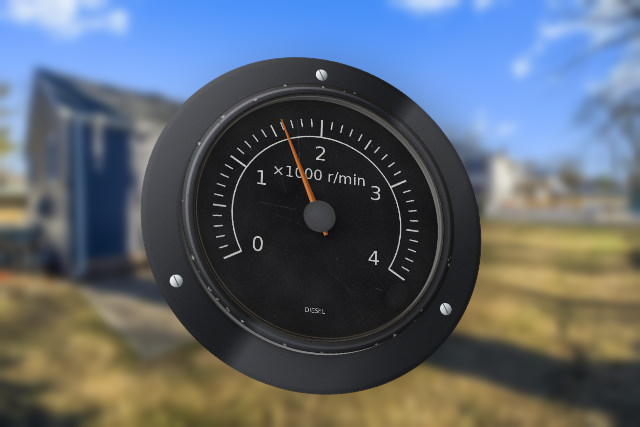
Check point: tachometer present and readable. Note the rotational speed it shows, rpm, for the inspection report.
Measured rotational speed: 1600 rpm
